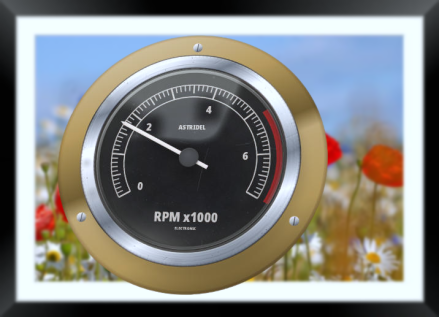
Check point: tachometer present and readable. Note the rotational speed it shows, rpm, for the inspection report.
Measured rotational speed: 1700 rpm
